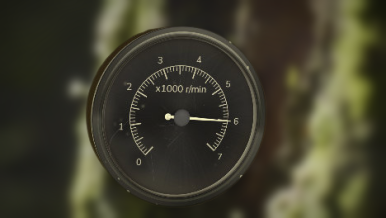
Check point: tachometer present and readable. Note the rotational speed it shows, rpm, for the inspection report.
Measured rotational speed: 6000 rpm
